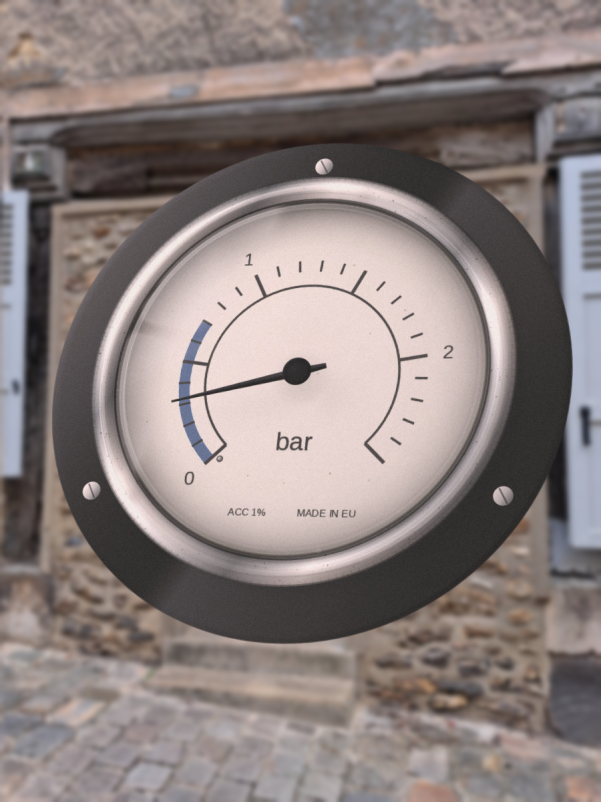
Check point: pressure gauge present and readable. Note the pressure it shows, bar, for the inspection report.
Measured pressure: 0.3 bar
